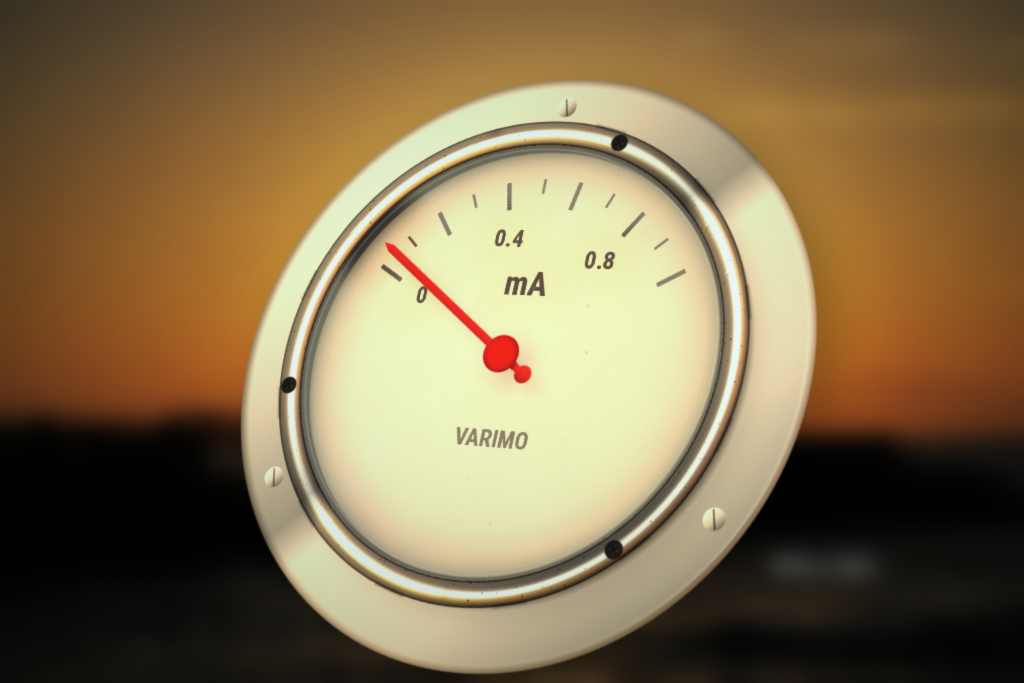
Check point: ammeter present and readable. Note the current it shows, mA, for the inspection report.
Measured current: 0.05 mA
